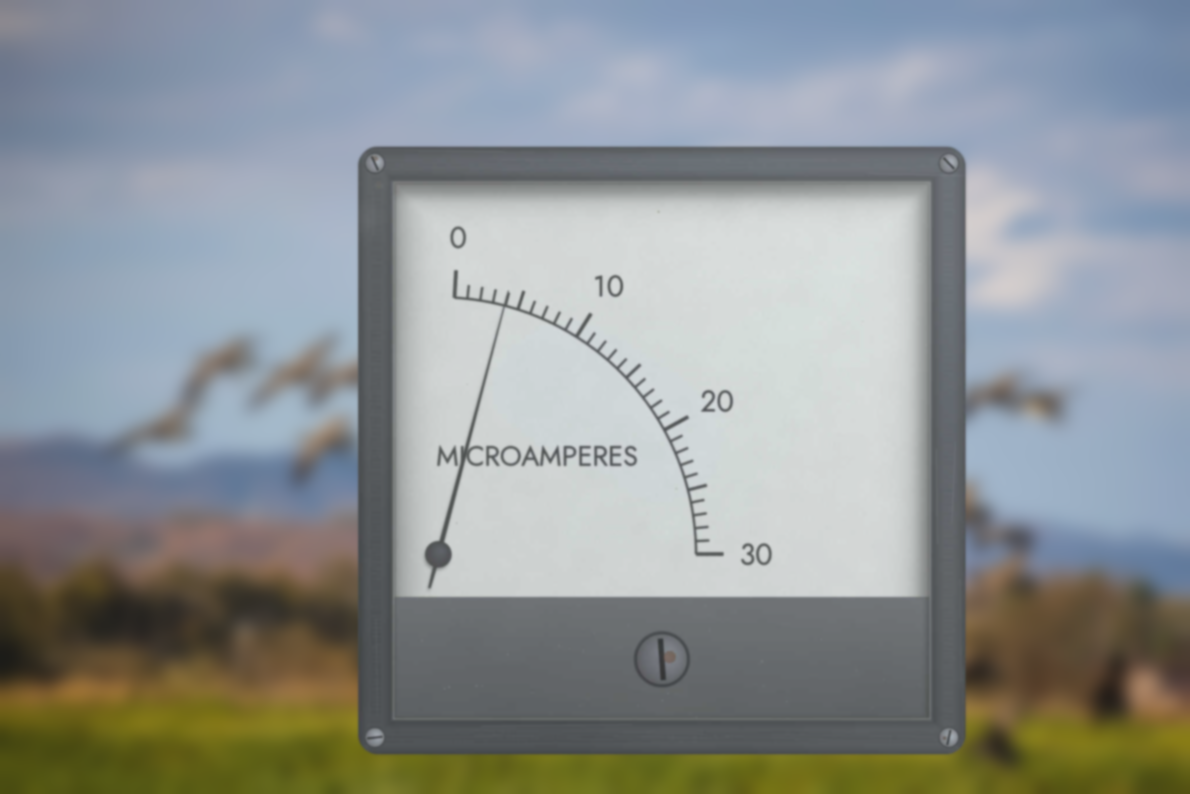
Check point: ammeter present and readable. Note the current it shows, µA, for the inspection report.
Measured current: 4 µA
